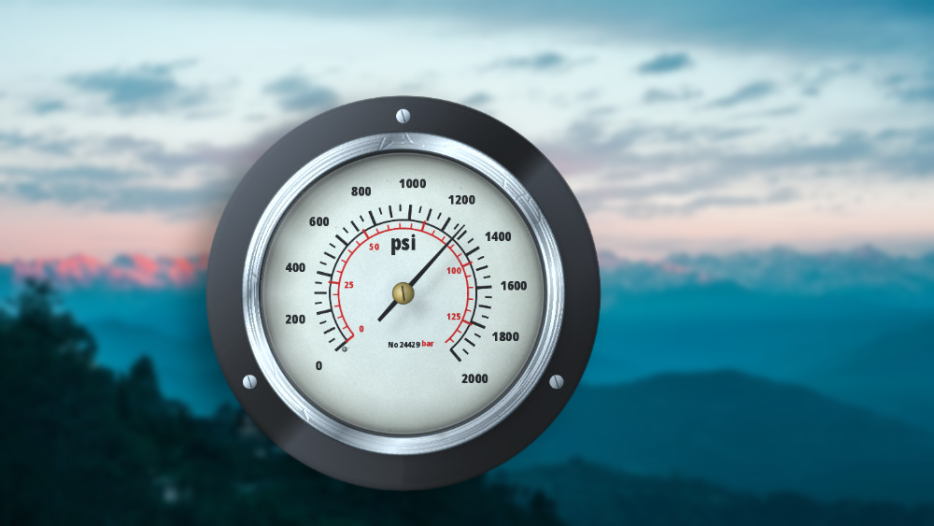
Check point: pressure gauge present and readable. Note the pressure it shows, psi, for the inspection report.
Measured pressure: 1275 psi
